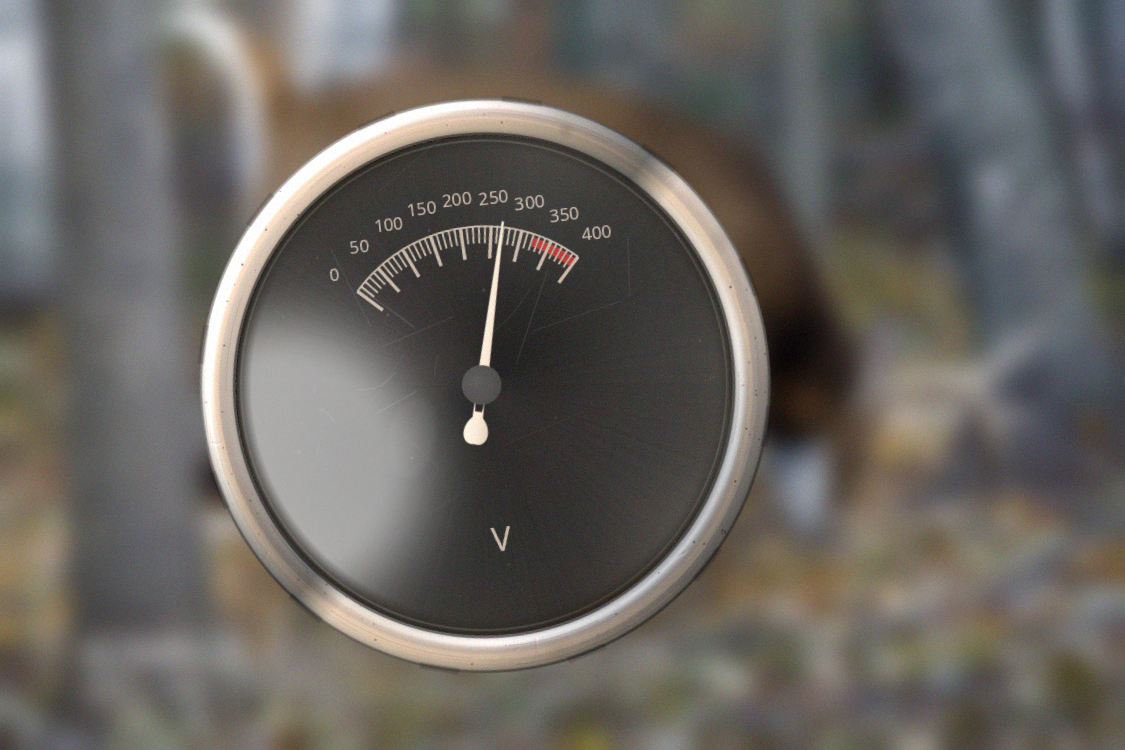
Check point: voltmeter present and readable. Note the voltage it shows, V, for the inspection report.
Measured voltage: 270 V
